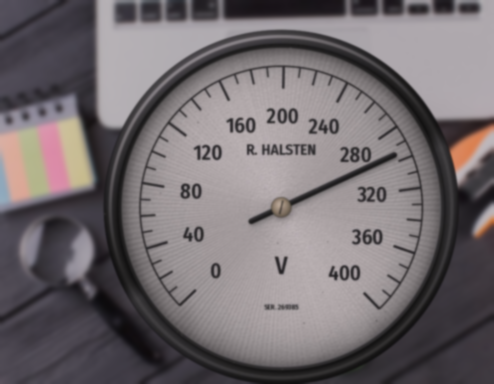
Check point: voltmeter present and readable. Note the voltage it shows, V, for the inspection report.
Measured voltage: 295 V
